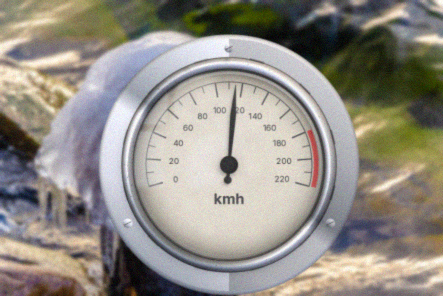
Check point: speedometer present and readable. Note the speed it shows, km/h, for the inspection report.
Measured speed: 115 km/h
